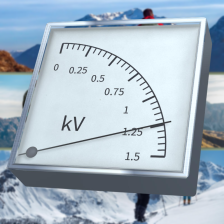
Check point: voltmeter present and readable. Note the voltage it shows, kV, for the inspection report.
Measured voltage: 1.25 kV
